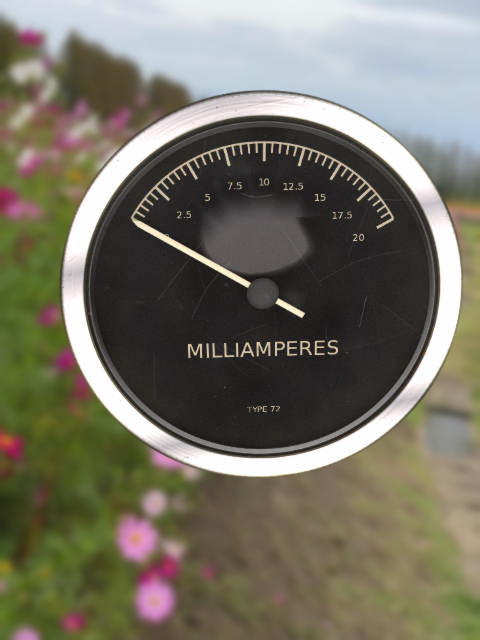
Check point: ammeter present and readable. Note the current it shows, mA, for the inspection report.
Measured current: 0 mA
